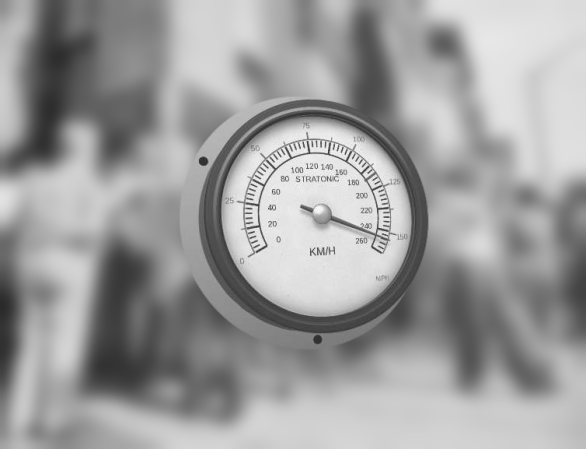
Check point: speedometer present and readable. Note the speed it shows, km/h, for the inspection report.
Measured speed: 248 km/h
